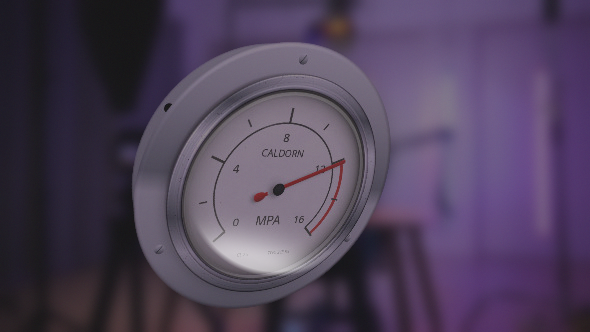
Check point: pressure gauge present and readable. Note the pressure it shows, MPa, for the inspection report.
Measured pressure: 12 MPa
